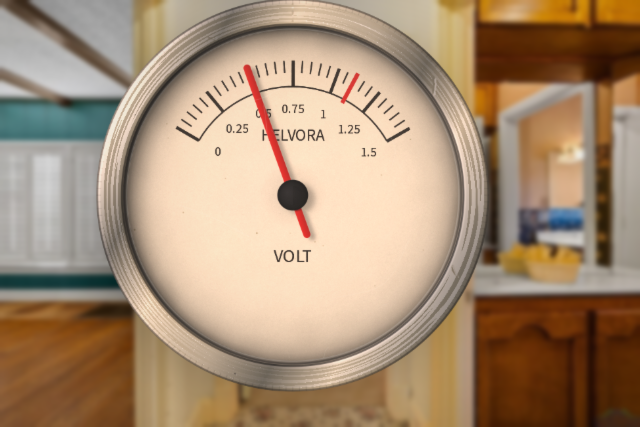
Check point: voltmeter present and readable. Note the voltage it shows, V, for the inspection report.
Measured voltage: 0.5 V
